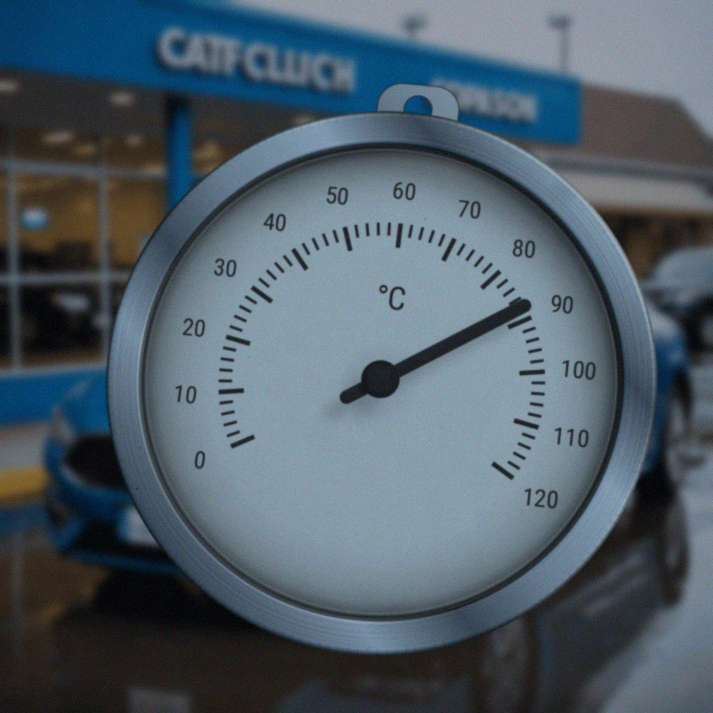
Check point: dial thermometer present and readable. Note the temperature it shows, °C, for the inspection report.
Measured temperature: 88 °C
